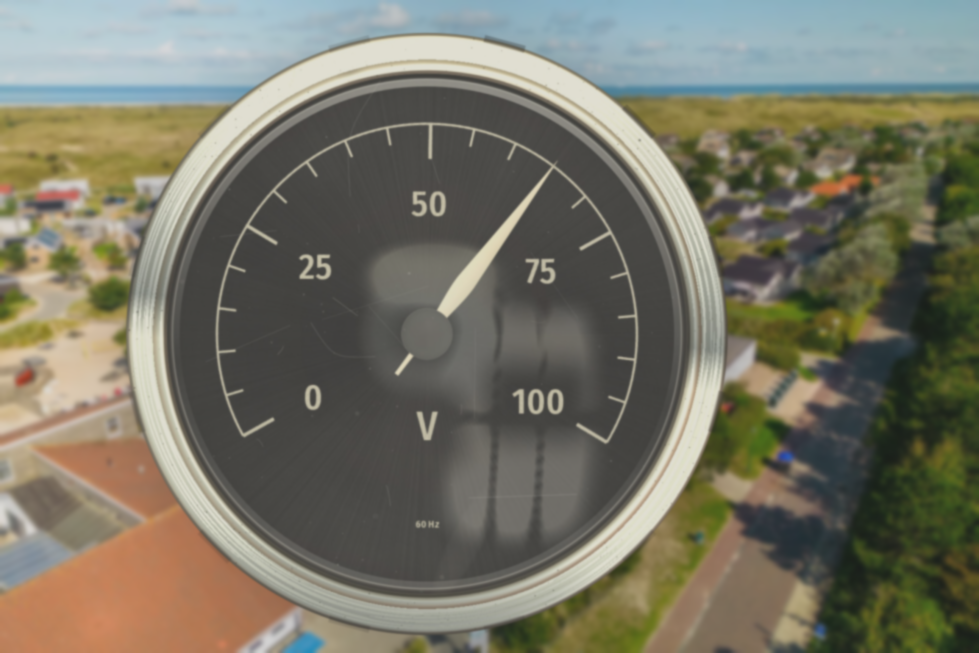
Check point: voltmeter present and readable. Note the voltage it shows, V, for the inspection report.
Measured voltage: 65 V
